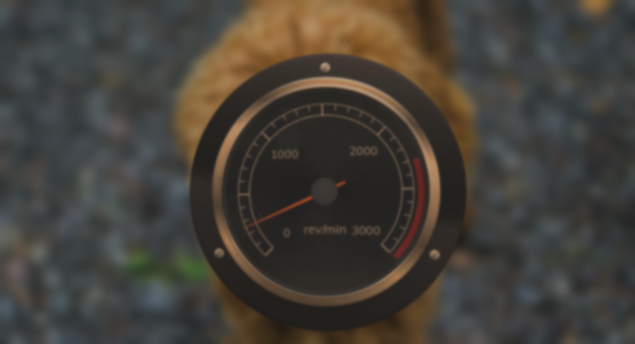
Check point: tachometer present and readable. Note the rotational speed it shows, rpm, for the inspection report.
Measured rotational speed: 250 rpm
